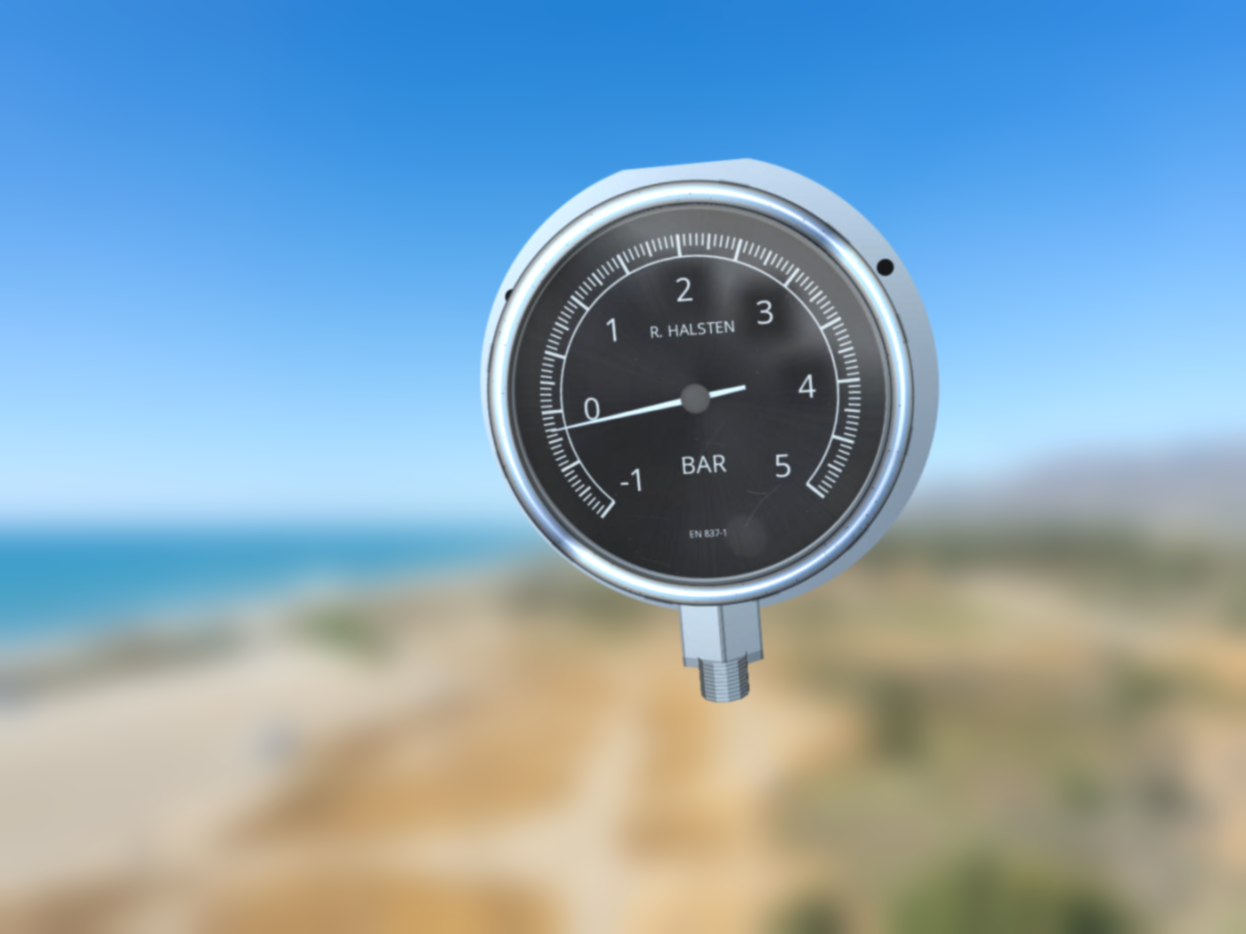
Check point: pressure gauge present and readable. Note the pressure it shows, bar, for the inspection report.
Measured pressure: -0.15 bar
